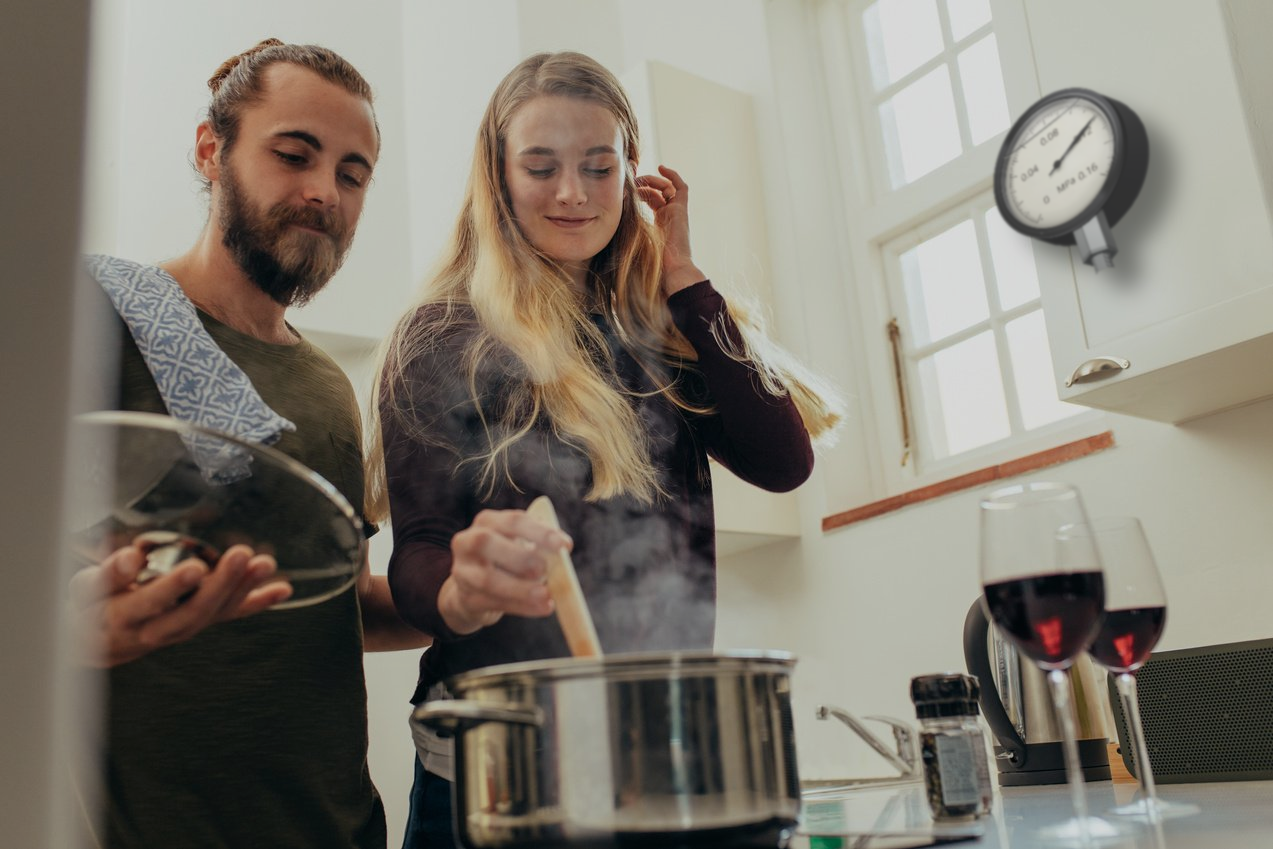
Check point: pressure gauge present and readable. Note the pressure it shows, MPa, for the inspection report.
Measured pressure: 0.12 MPa
